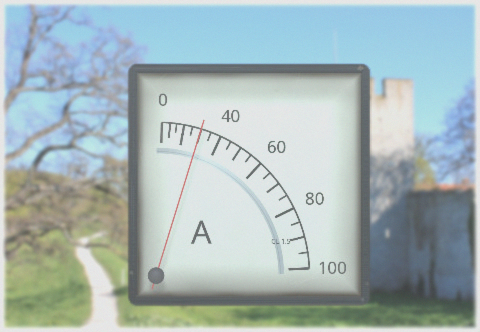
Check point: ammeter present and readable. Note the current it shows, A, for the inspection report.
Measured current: 30 A
